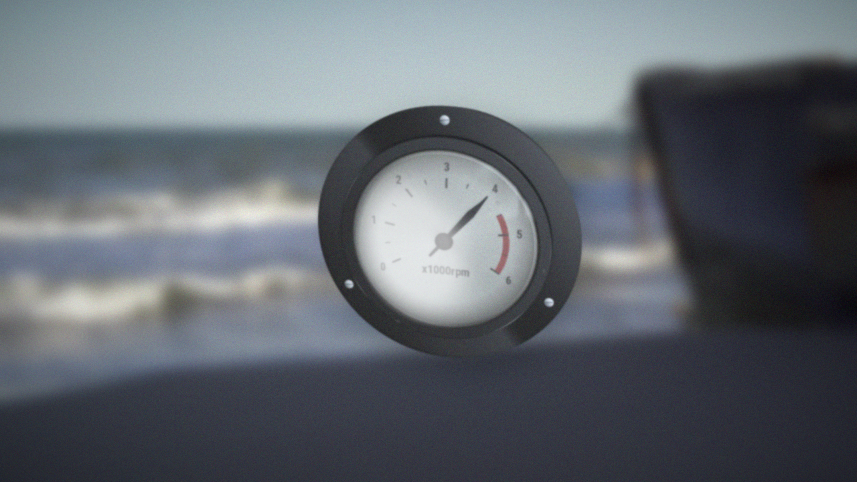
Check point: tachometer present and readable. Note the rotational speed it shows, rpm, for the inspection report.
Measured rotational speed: 4000 rpm
